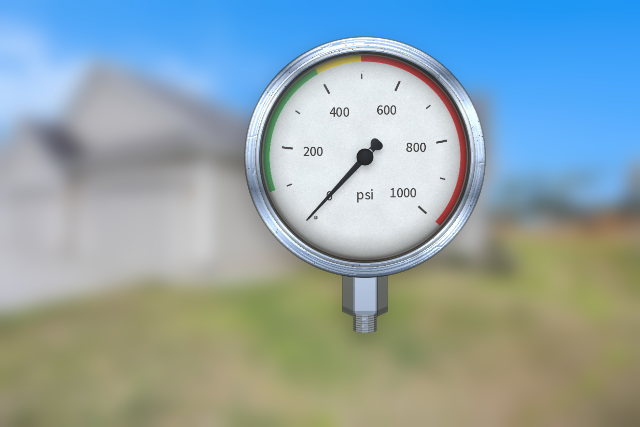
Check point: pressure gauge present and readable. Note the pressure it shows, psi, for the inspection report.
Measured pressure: 0 psi
